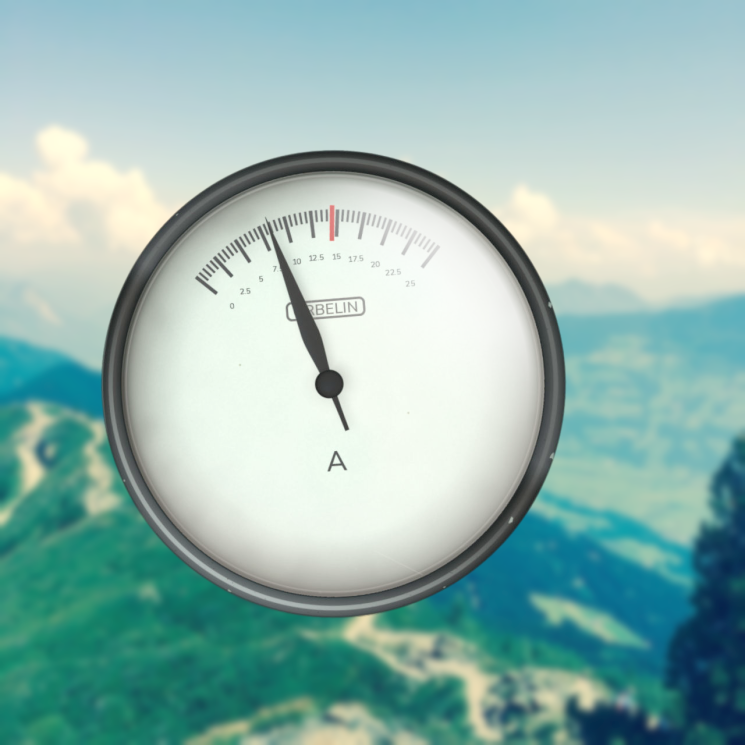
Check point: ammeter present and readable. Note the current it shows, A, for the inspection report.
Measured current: 8.5 A
